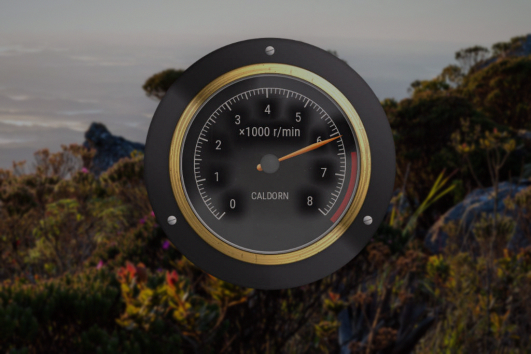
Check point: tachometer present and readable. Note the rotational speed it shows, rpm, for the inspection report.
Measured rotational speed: 6100 rpm
